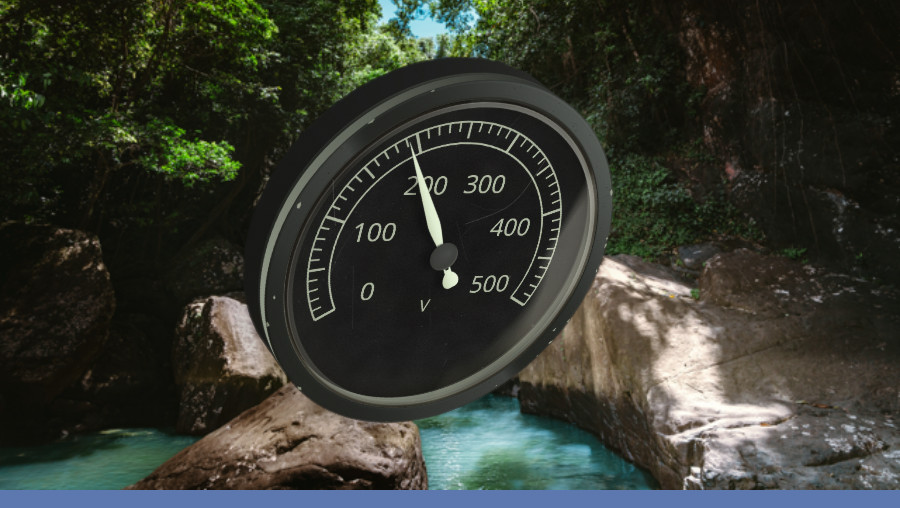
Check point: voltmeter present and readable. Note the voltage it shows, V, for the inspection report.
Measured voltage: 190 V
